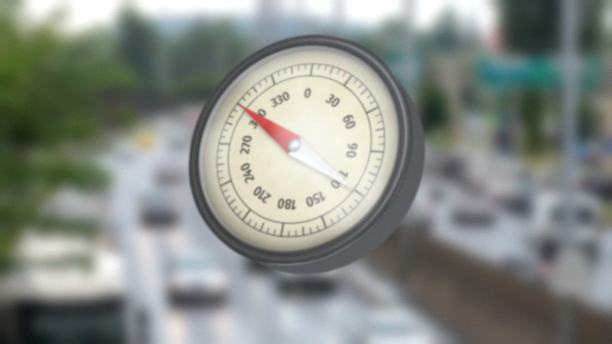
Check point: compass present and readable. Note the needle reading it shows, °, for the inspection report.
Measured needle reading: 300 °
